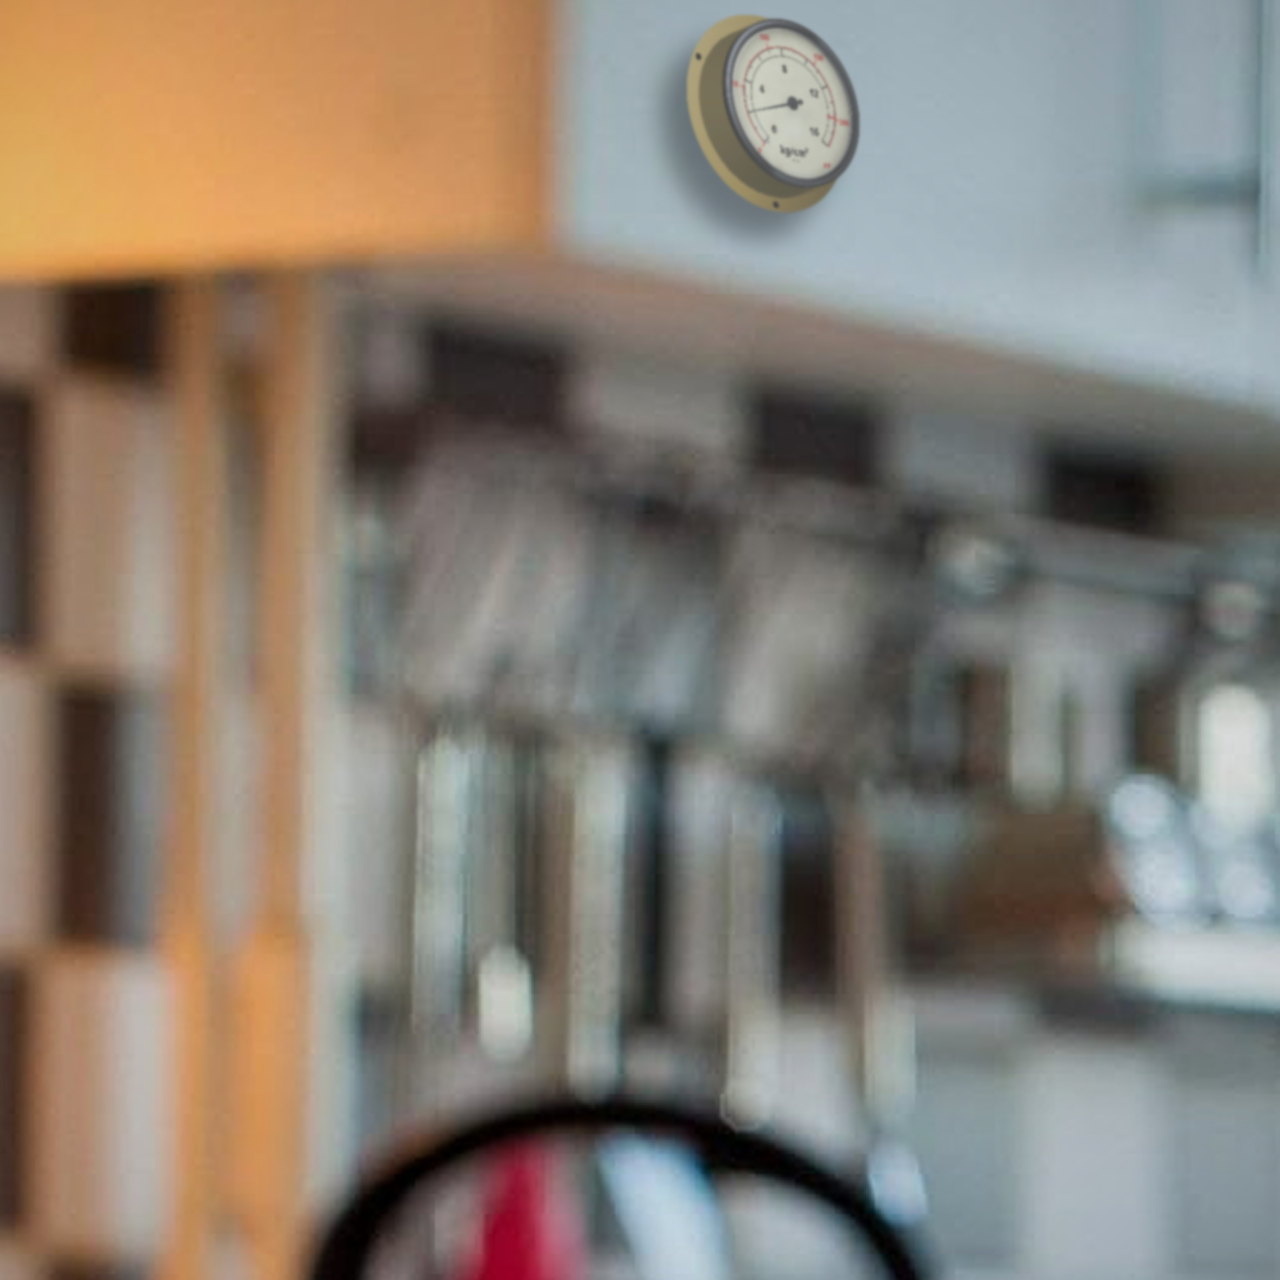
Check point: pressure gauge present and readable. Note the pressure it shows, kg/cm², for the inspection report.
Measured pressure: 2 kg/cm²
